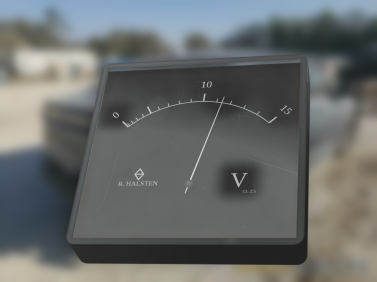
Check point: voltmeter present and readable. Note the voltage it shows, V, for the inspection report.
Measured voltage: 11.5 V
